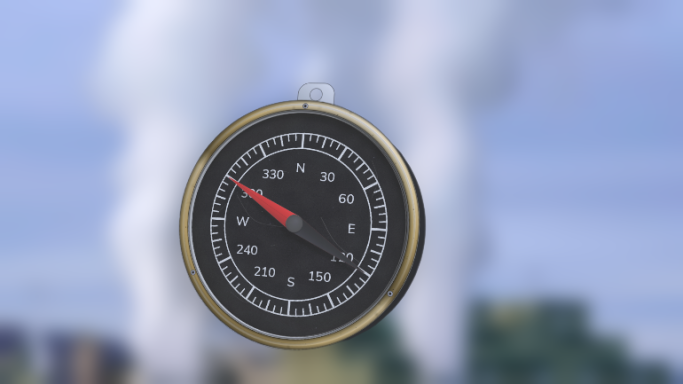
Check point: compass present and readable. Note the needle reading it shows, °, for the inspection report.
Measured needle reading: 300 °
